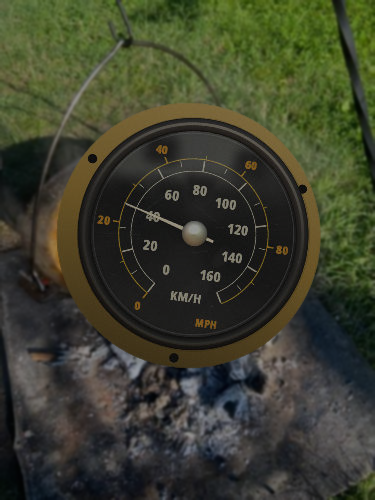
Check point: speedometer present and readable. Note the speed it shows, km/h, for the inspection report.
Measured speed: 40 km/h
